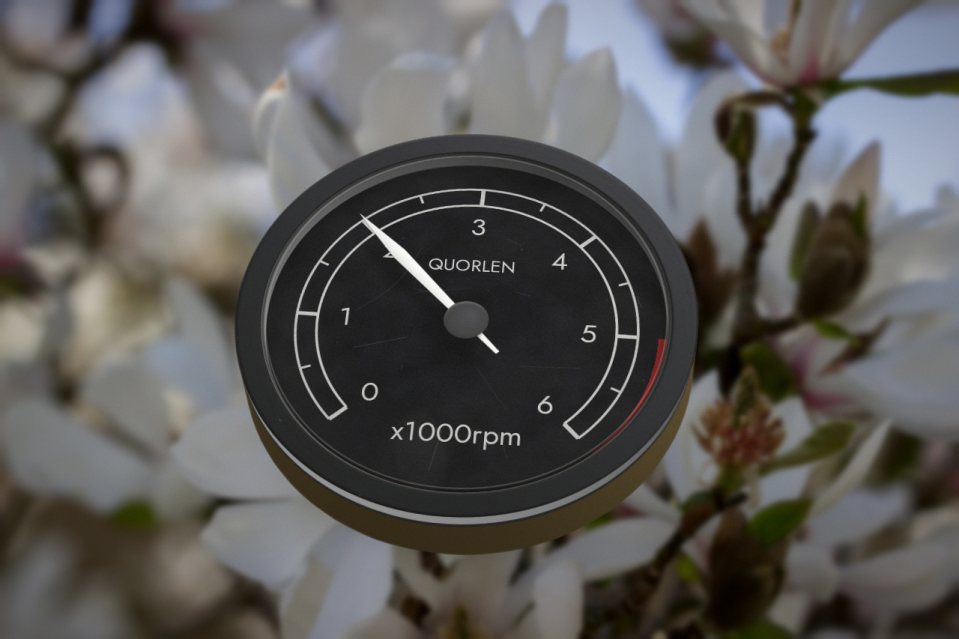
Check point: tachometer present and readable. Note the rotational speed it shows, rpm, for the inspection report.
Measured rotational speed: 2000 rpm
